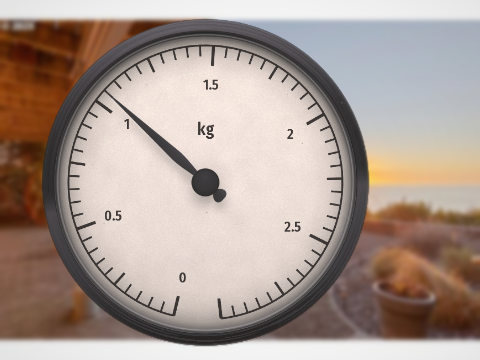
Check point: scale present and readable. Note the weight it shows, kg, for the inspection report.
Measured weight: 1.05 kg
